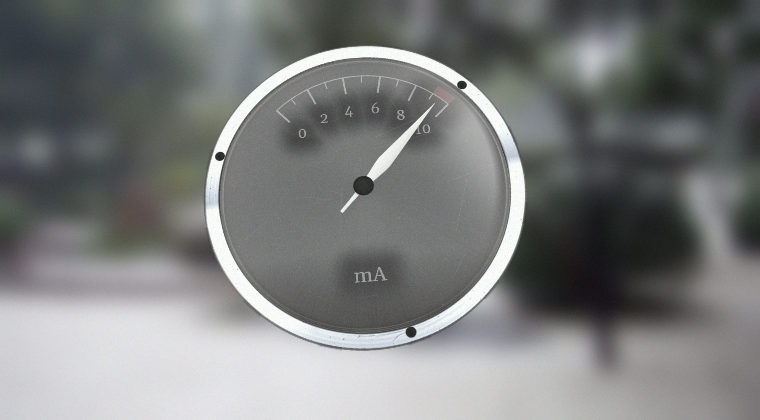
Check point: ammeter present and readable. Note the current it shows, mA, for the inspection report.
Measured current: 9.5 mA
